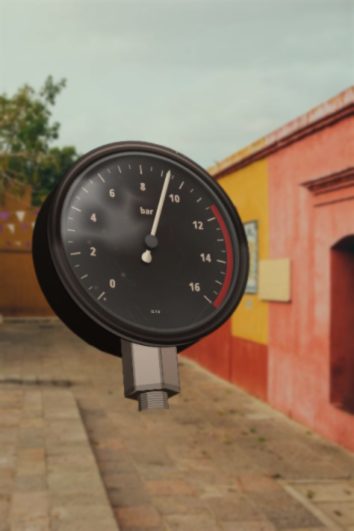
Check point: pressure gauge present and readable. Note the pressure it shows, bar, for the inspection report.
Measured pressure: 9.25 bar
